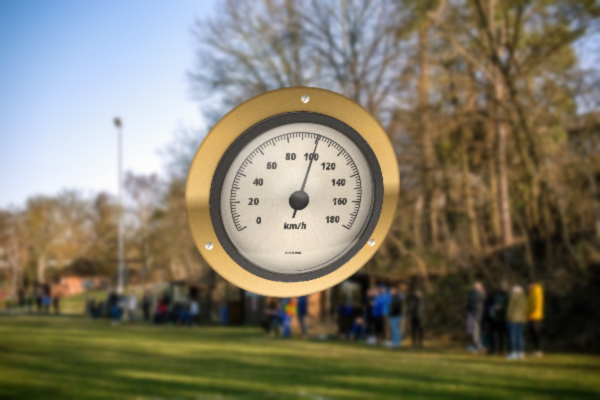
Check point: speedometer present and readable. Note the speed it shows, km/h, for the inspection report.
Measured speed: 100 km/h
